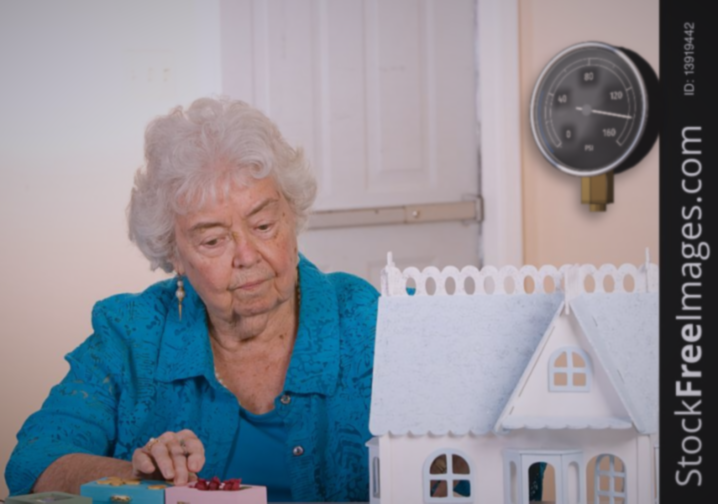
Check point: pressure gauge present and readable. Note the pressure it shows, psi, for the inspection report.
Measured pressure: 140 psi
